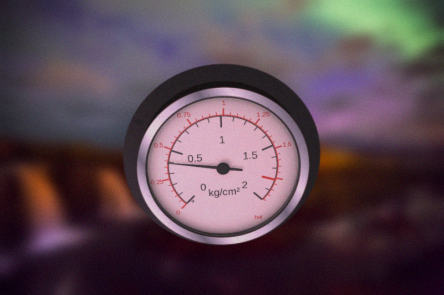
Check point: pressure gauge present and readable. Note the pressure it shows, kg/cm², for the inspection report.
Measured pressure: 0.4 kg/cm²
